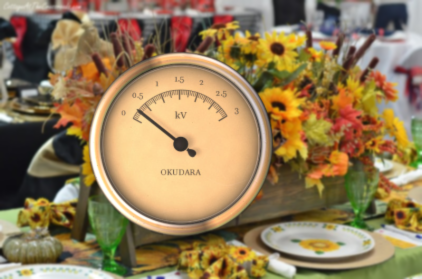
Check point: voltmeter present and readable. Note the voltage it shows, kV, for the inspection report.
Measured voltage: 0.25 kV
